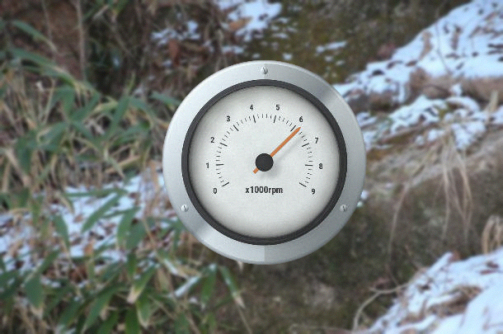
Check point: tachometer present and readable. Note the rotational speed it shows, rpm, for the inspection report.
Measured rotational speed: 6200 rpm
